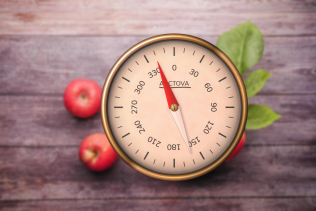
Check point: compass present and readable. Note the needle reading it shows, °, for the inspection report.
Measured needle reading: 340 °
